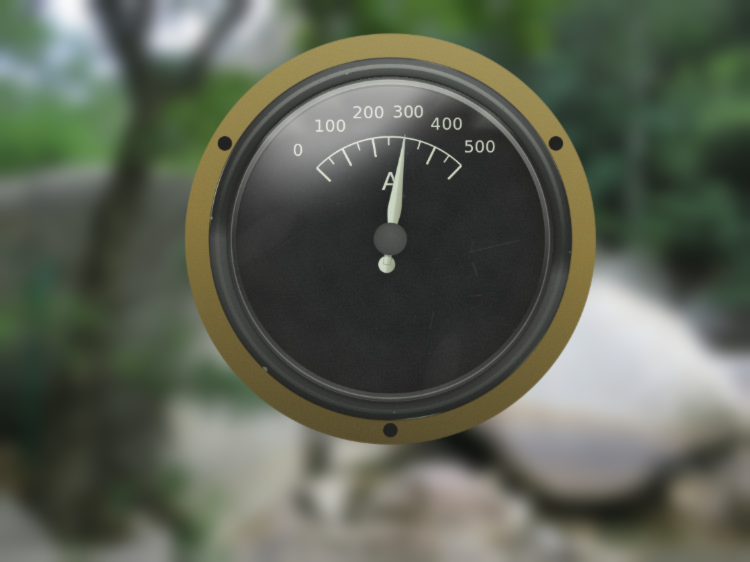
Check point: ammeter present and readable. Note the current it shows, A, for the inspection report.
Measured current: 300 A
